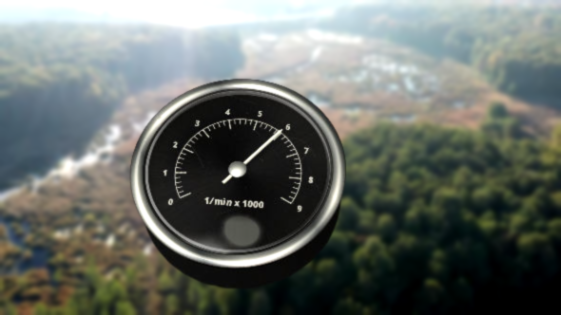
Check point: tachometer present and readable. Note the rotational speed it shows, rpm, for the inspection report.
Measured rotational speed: 6000 rpm
